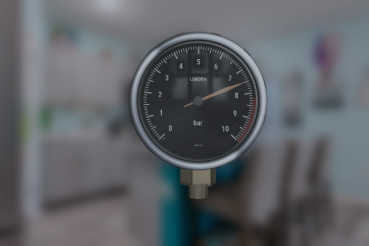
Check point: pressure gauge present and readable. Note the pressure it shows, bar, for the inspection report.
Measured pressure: 7.5 bar
